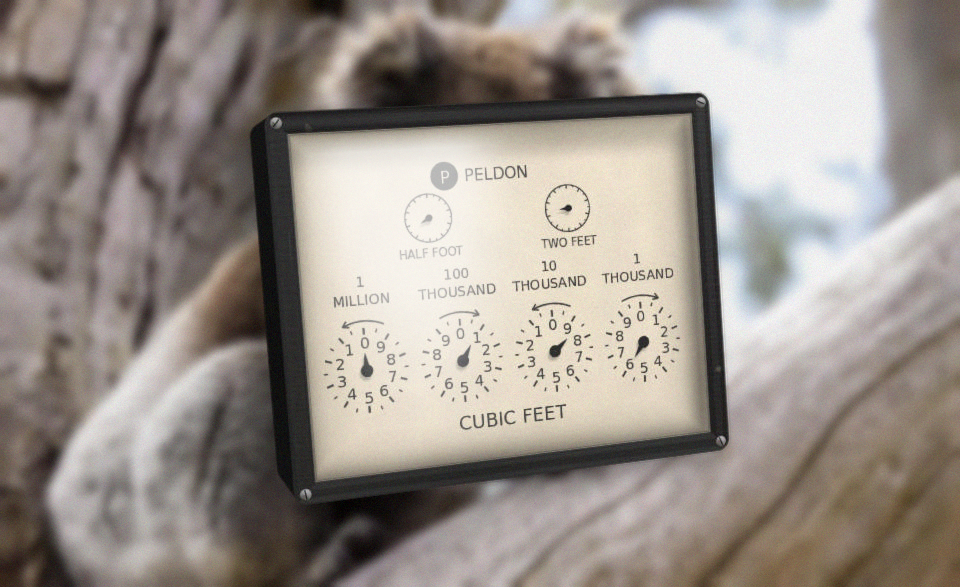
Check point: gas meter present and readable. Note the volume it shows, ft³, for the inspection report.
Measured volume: 8600 ft³
